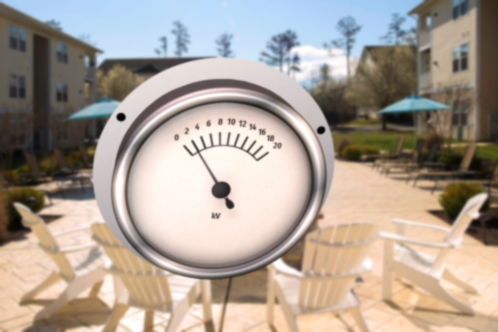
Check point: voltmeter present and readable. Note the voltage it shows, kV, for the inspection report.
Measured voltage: 2 kV
